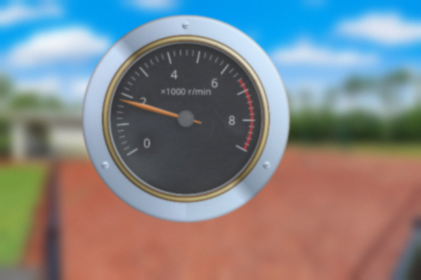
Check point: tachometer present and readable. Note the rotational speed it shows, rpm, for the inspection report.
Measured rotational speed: 1800 rpm
